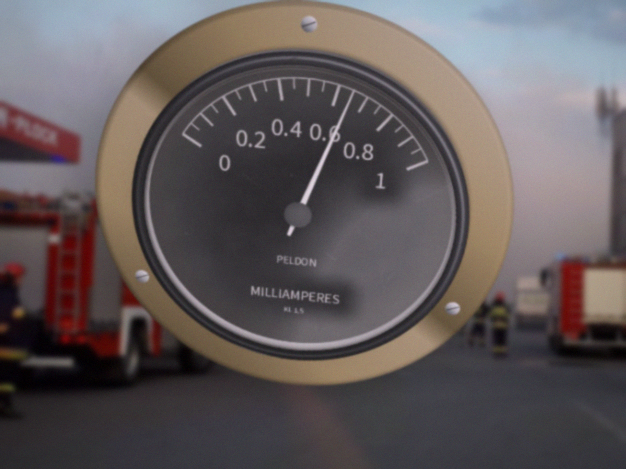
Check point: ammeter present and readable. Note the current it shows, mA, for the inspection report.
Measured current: 0.65 mA
